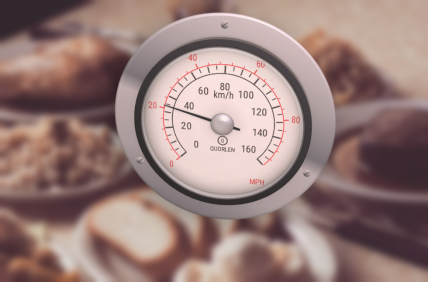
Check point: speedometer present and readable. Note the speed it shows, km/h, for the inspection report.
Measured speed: 35 km/h
